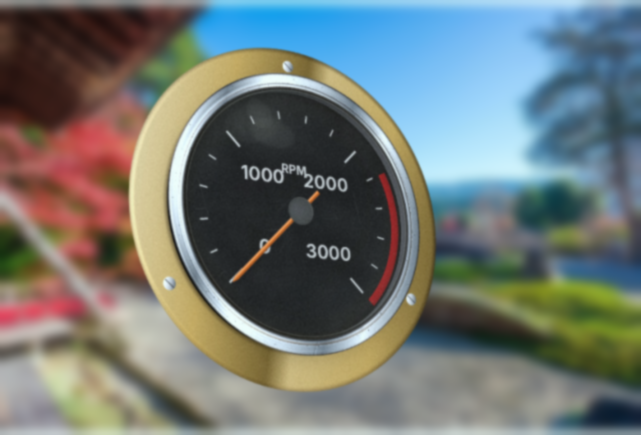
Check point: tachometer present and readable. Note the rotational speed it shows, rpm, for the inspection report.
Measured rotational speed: 0 rpm
